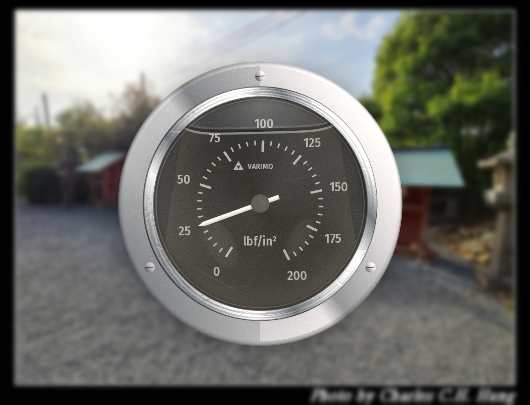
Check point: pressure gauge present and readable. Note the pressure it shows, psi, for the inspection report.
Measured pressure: 25 psi
